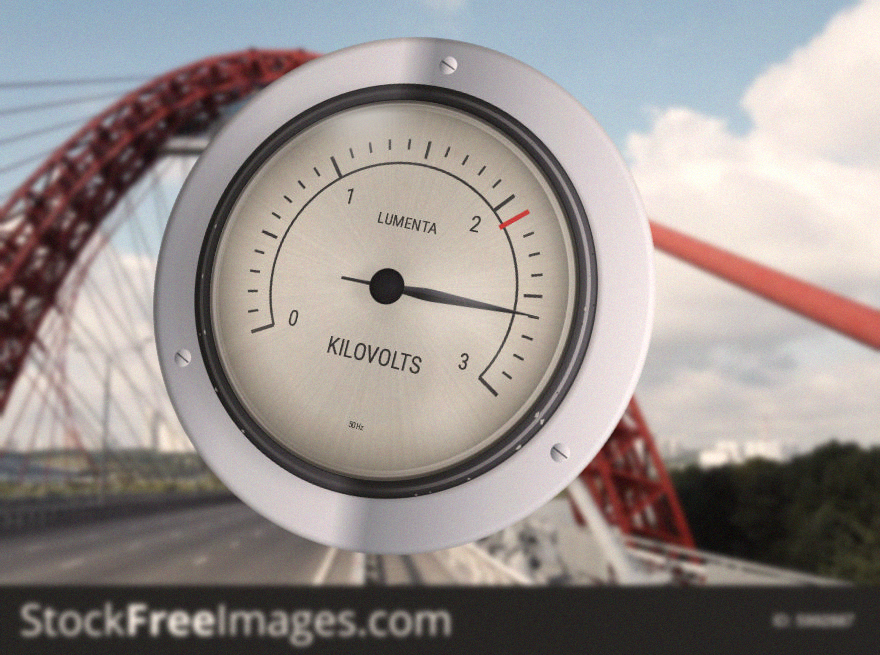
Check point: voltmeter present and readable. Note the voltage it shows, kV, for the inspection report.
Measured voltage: 2.6 kV
